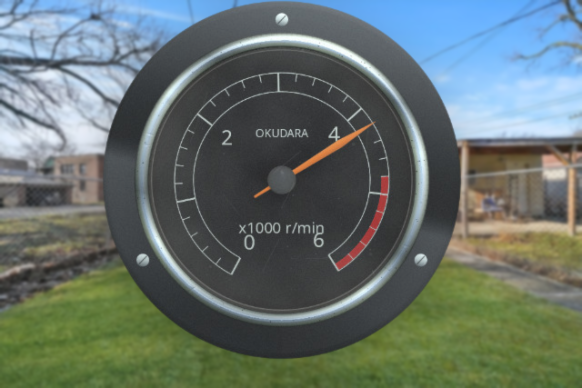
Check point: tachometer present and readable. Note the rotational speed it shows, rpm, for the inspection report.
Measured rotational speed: 4200 rpm
